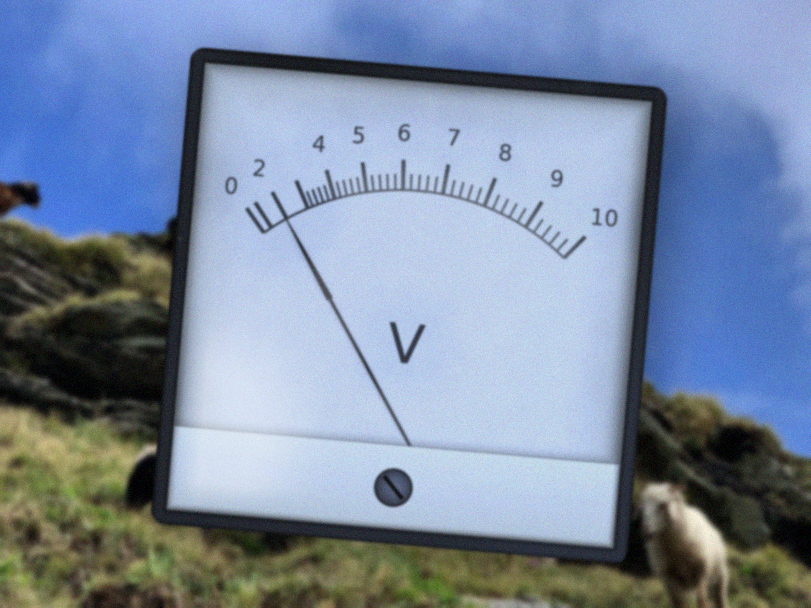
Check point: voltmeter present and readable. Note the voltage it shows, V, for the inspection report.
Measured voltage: 2 V
